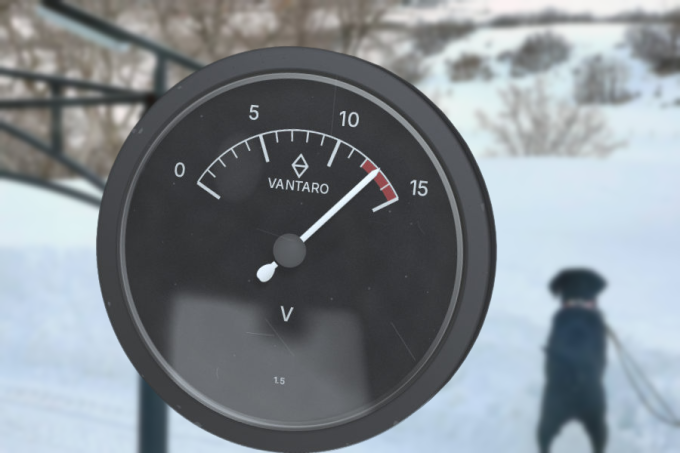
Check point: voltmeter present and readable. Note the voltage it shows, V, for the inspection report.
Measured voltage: 13 V
